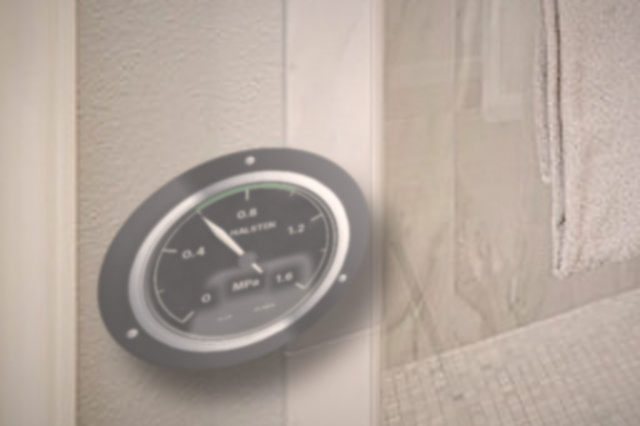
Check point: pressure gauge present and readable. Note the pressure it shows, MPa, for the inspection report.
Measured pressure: 0.6 MPa
